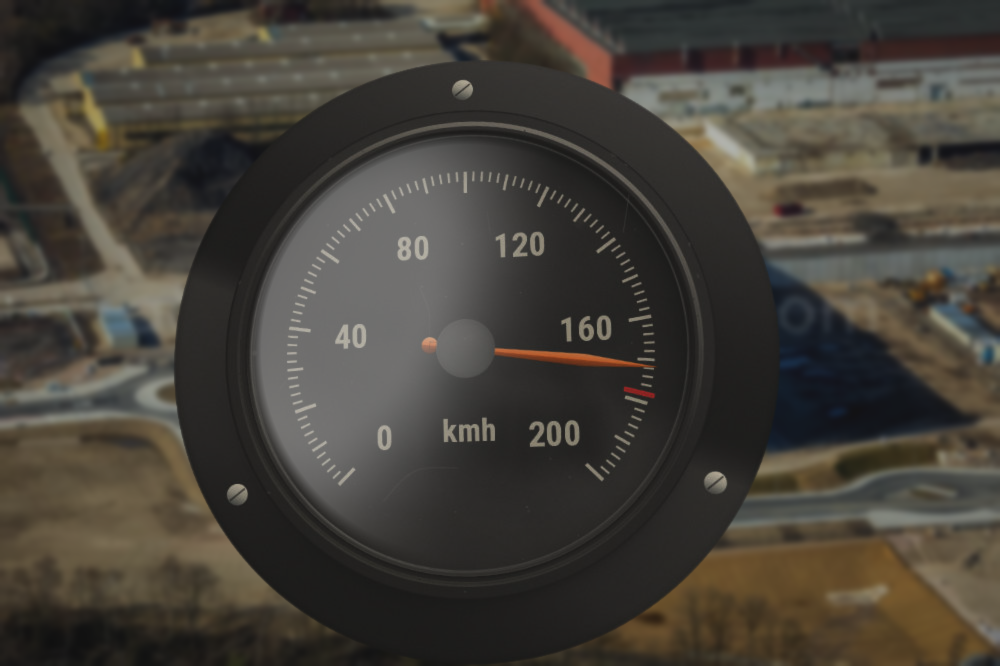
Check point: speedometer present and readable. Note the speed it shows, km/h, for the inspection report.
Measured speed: 172 km/h
